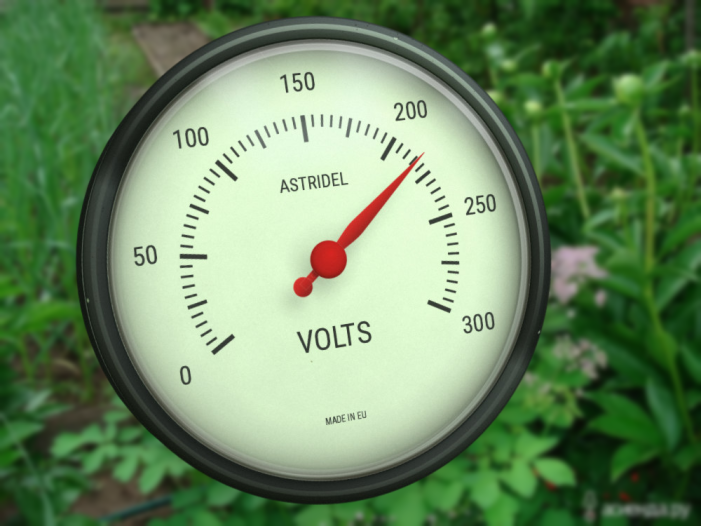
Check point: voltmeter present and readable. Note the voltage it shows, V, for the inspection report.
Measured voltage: 215 V
